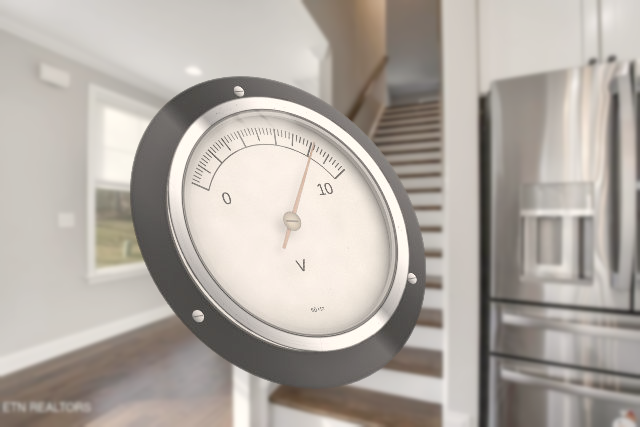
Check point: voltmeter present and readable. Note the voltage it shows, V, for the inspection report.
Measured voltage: 8 V
